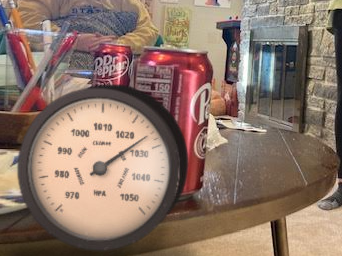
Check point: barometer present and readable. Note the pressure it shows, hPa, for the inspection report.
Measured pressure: 1026 hPa
